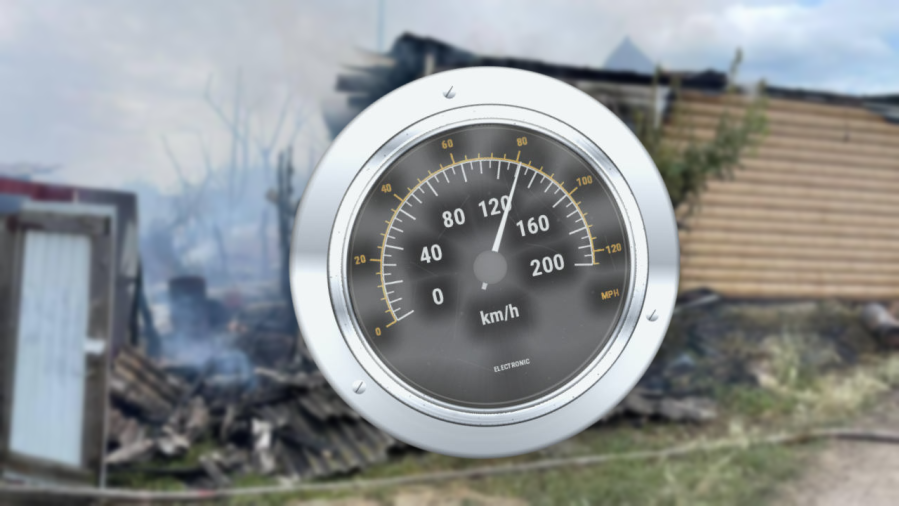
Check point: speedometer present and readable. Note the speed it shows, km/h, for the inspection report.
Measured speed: 130 km/h
